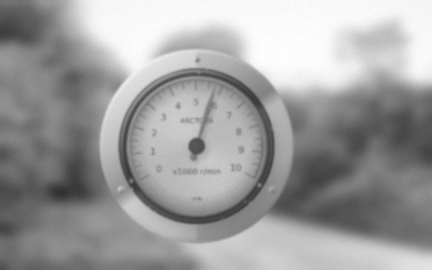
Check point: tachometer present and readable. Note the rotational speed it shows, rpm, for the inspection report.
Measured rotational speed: 5750 rpm
